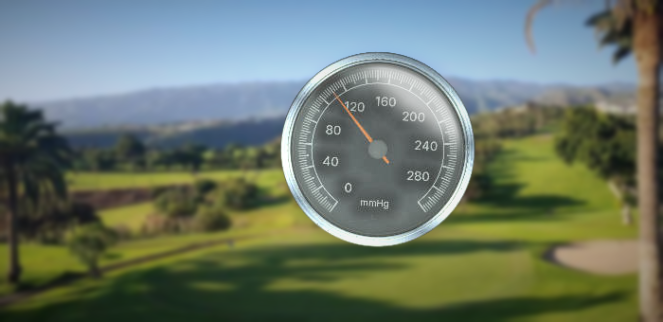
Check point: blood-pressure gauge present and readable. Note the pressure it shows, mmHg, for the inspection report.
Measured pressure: 110 mmHg
